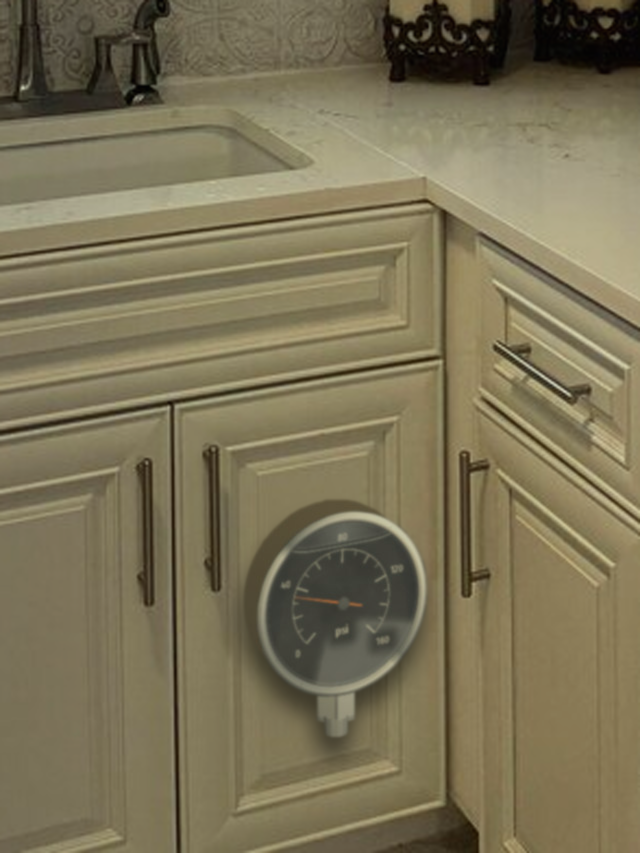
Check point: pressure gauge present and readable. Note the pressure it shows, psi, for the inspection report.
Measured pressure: 35 psi
